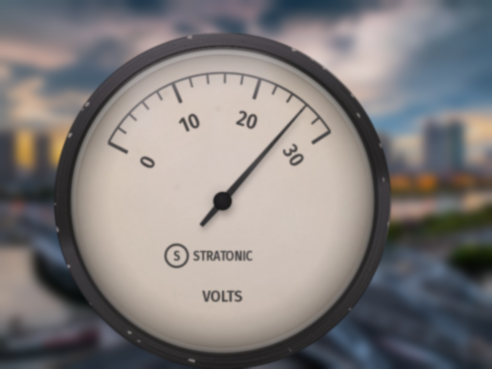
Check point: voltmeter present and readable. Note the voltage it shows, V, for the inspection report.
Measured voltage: 26 V
